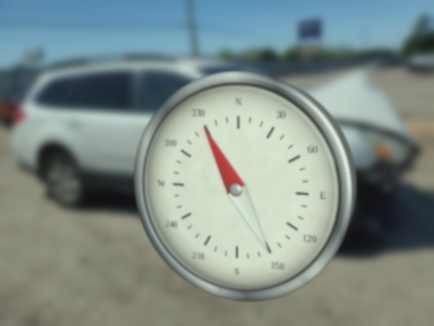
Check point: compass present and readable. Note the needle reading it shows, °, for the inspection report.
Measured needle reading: 330 °
